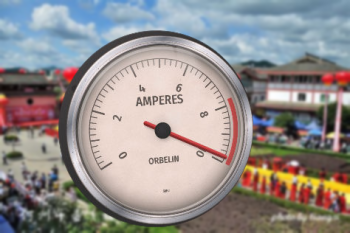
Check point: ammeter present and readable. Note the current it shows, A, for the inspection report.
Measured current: 9.8 A
